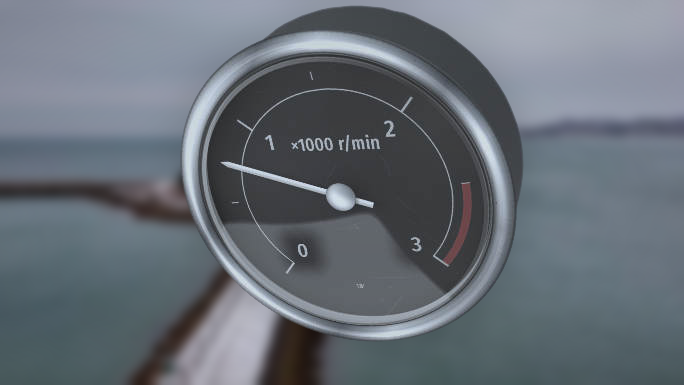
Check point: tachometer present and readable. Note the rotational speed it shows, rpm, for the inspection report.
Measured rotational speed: 750 rpm
